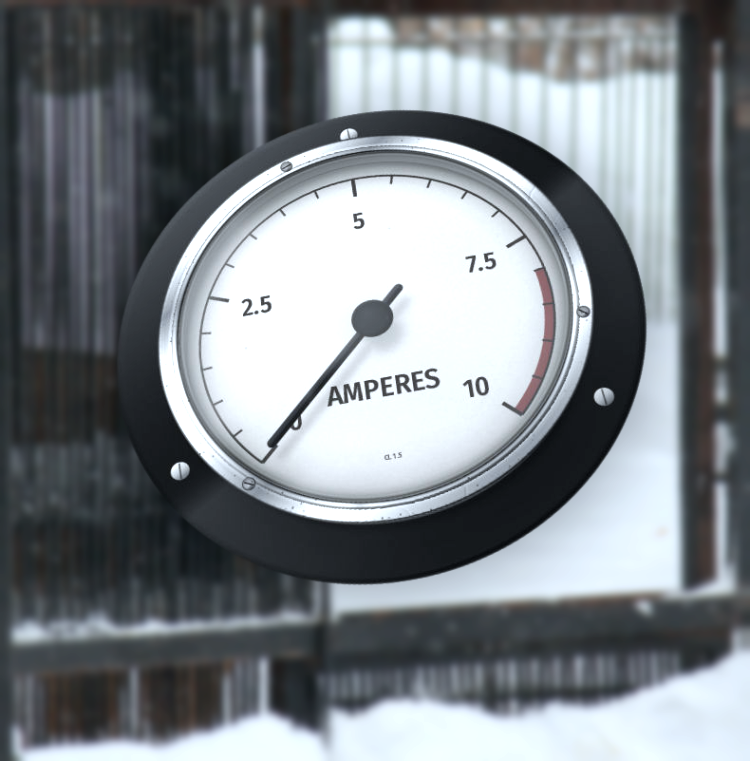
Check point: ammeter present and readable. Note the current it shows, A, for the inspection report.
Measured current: 0 A
